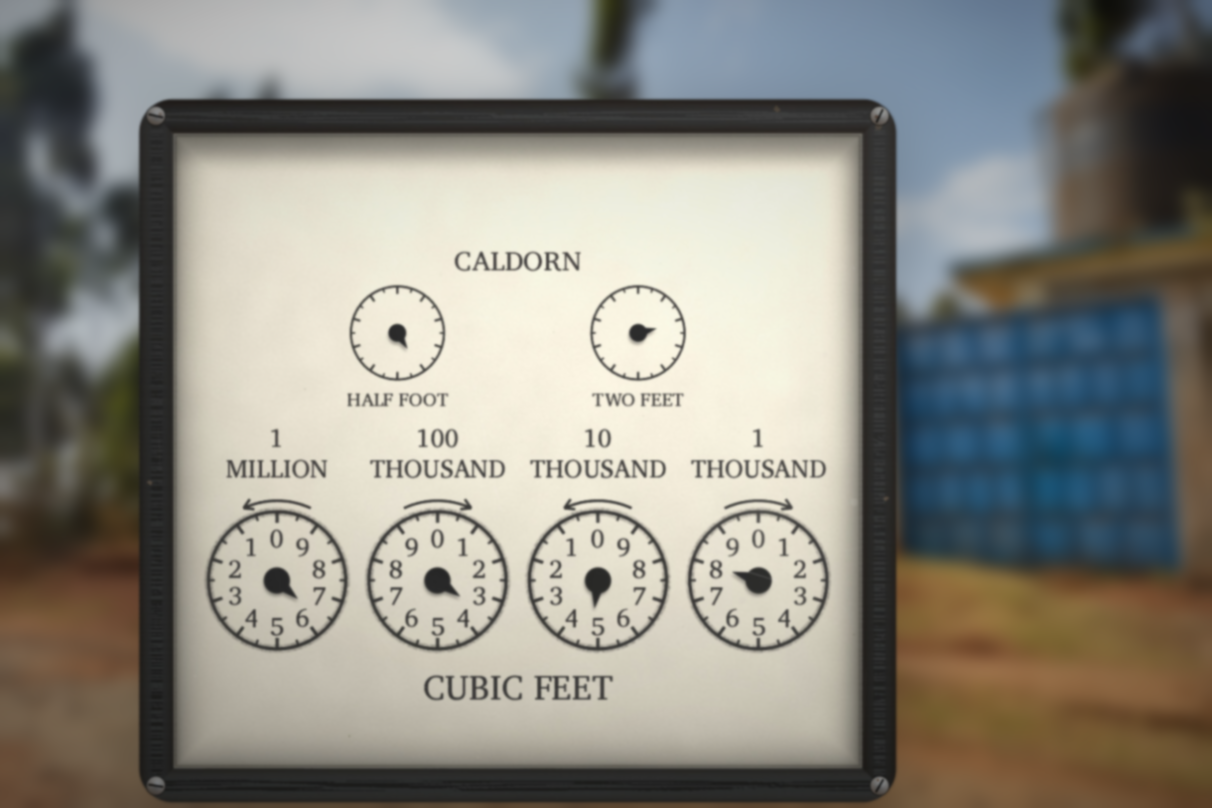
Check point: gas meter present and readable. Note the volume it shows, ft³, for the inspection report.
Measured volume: 634800 ft³
